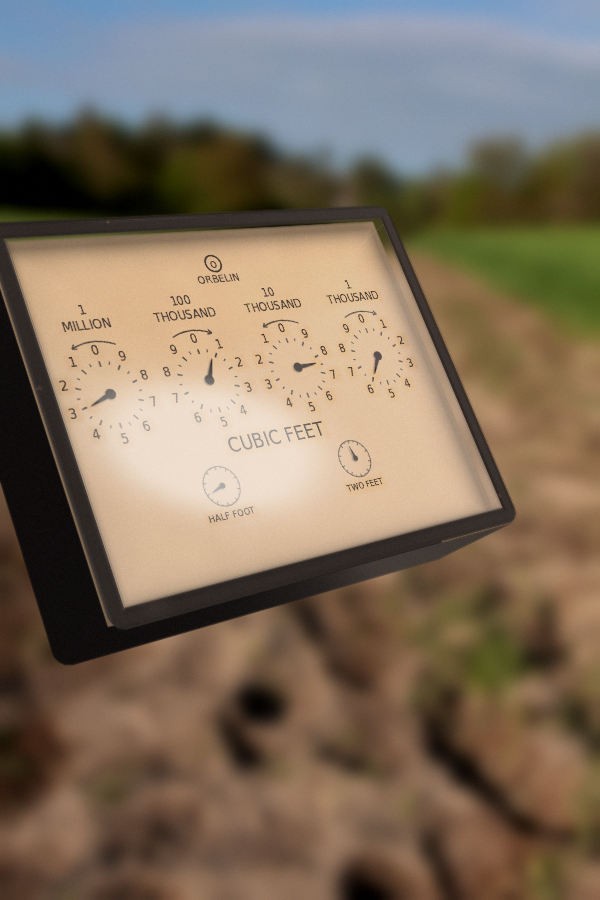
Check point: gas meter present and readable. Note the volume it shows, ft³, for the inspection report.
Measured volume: 307600 ft³
